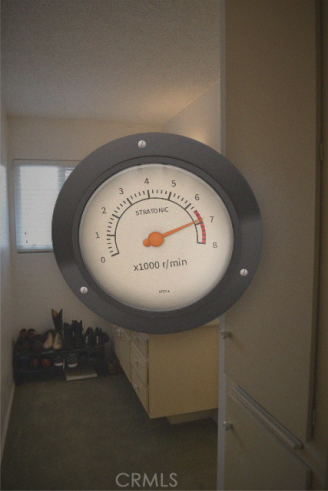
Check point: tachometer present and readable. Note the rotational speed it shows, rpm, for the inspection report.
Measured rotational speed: 6800 rpm
